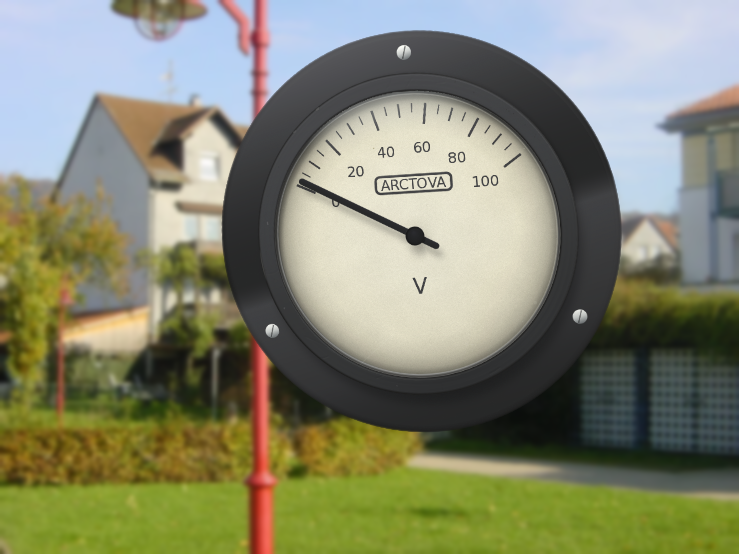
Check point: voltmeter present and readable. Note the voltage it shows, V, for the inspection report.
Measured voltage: 2.5 V
